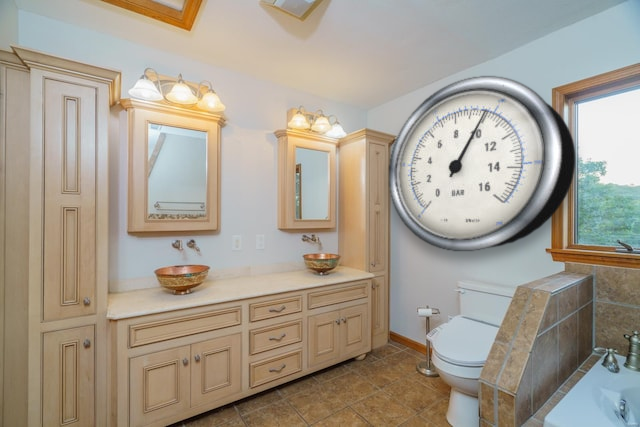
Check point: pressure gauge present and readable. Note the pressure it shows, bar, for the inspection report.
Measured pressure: 10 bar
